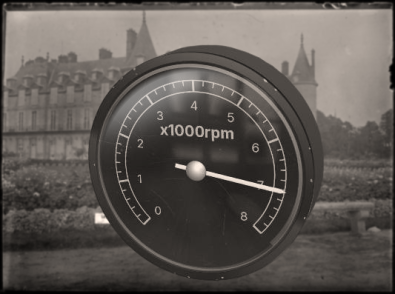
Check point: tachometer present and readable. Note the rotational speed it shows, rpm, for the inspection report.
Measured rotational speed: 7000 rpm
